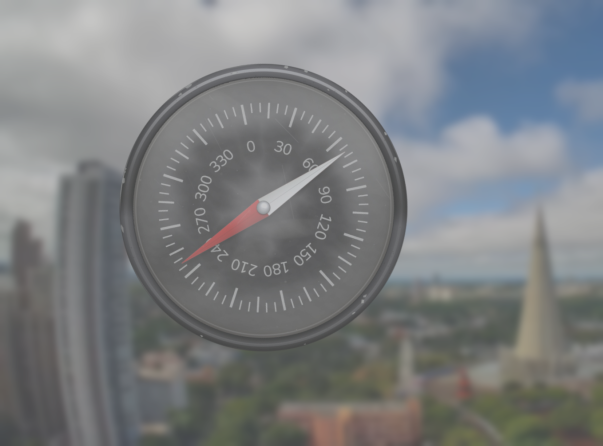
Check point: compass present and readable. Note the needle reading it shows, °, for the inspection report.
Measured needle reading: 247.5 °
